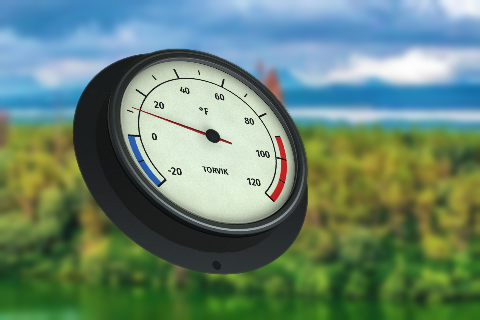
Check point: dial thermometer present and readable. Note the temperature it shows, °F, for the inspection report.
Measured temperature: 10 °F
